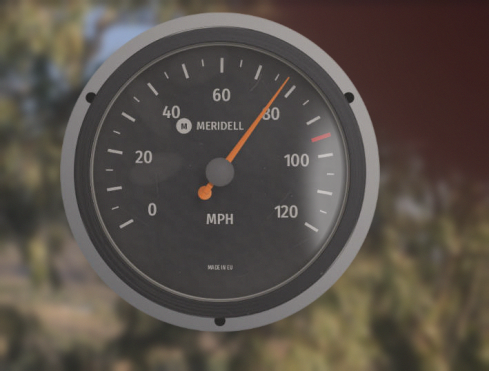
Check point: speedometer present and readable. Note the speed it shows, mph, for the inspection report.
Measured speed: 77.5 mph
